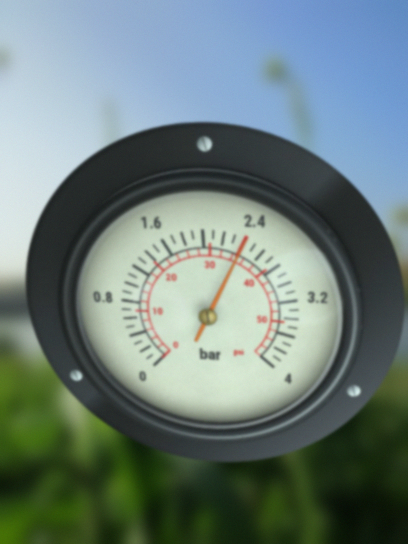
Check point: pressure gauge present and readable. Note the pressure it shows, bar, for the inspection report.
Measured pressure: 2.4 bar
